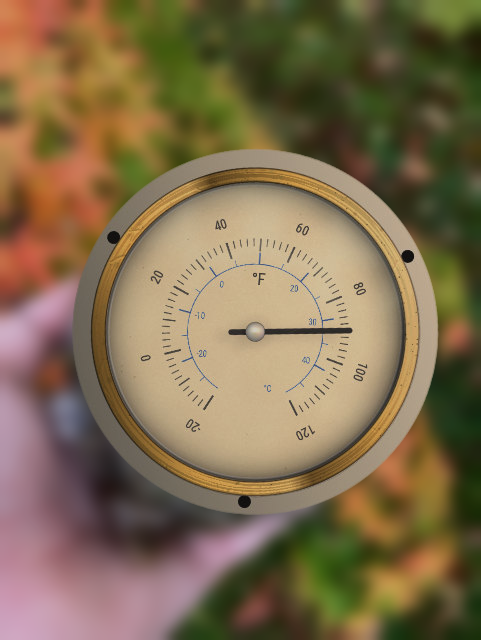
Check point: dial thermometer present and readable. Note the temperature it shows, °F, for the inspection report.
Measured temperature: 90 °F
